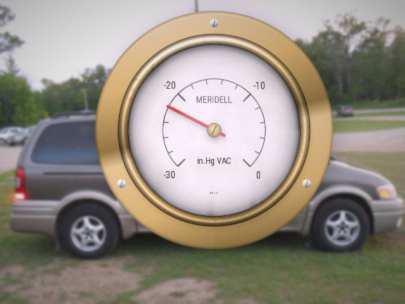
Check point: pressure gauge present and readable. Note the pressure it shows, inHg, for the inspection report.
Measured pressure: -22 inHg
